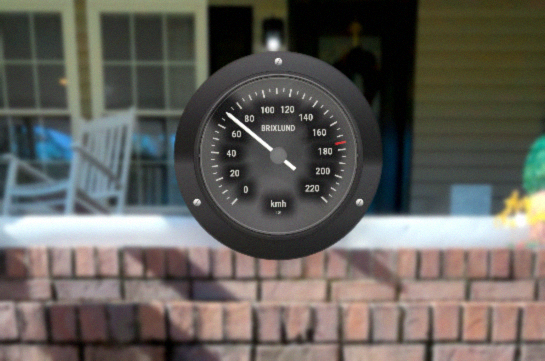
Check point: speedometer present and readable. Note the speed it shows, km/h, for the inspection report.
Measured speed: 70 km/h
